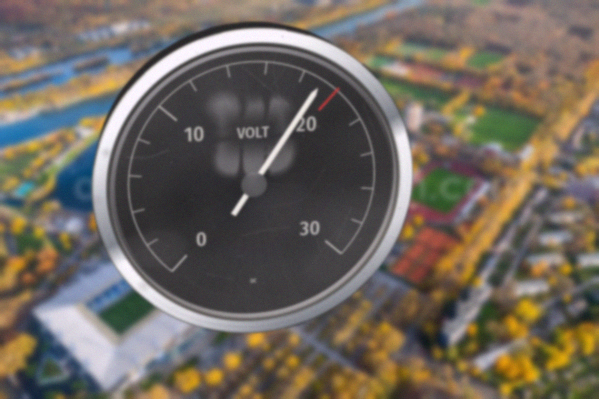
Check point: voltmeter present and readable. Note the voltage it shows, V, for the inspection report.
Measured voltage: 19 V
